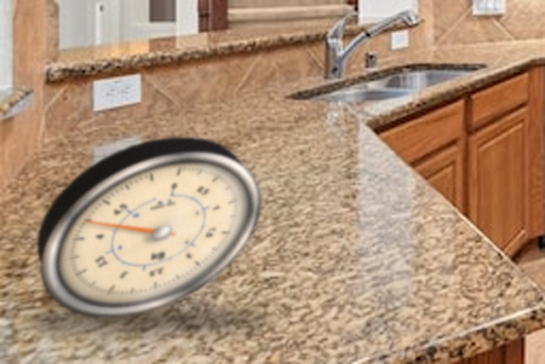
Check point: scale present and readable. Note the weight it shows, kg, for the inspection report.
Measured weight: 4.25 kg
